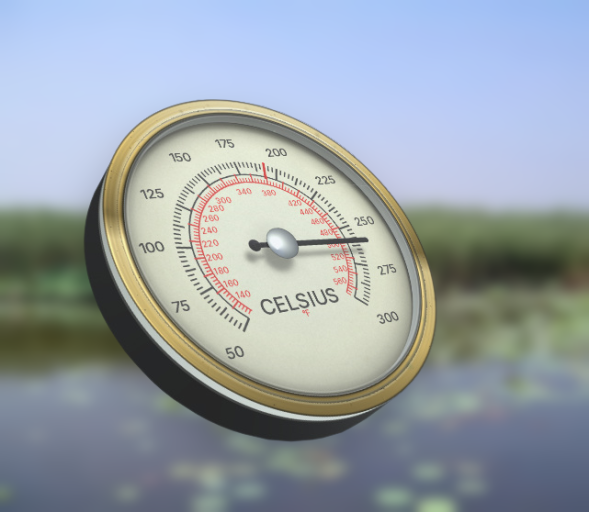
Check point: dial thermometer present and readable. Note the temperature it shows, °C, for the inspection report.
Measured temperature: 262.5 °C
